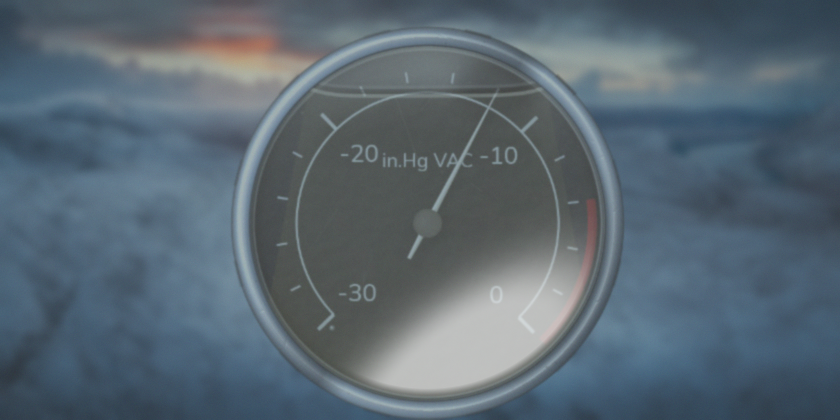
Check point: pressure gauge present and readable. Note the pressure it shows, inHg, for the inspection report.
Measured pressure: -12 inHg
